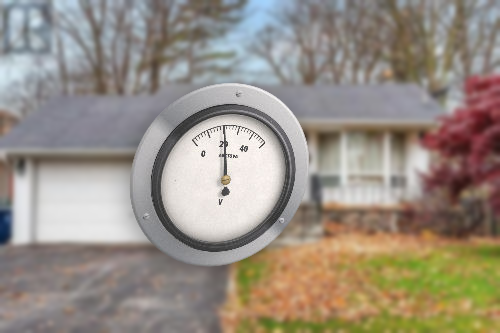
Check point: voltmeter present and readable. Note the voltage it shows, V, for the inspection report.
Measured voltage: 20 V
